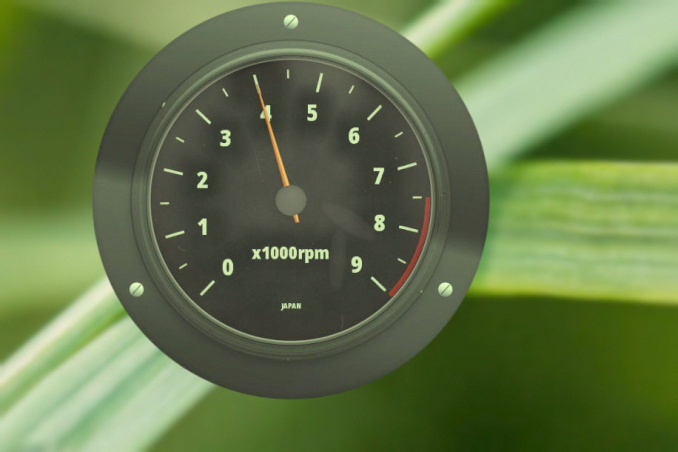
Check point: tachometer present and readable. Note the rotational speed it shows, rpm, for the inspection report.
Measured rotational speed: 4000 rpm
